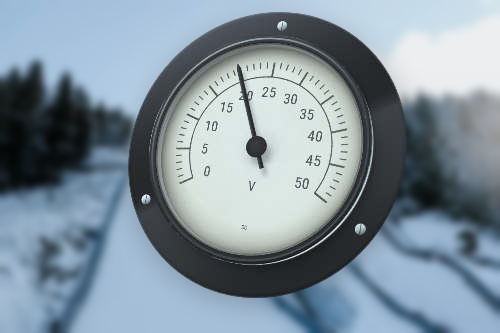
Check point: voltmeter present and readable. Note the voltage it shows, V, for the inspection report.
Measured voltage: 20 V
